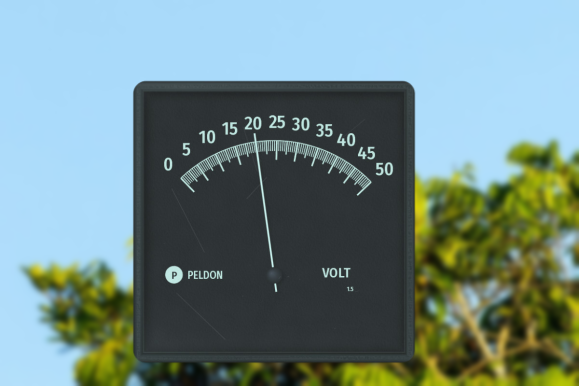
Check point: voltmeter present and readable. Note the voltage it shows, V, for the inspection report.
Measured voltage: 20 V
